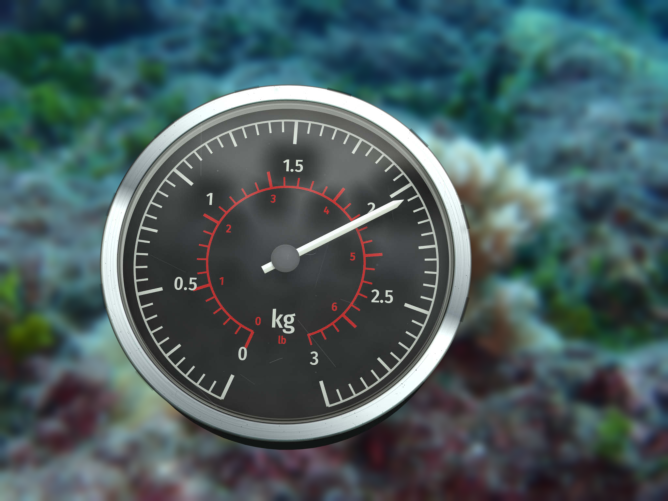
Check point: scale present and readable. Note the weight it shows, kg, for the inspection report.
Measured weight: 2.05 kg
